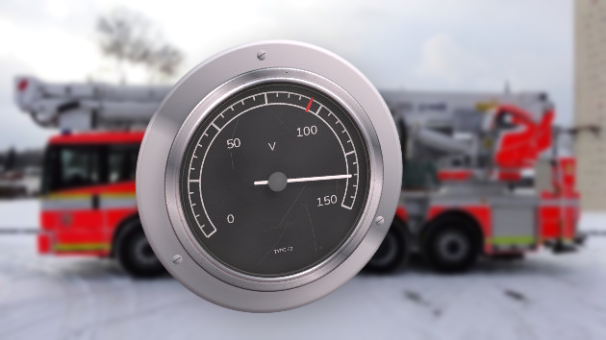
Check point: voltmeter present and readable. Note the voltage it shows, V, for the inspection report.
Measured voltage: 135 V
